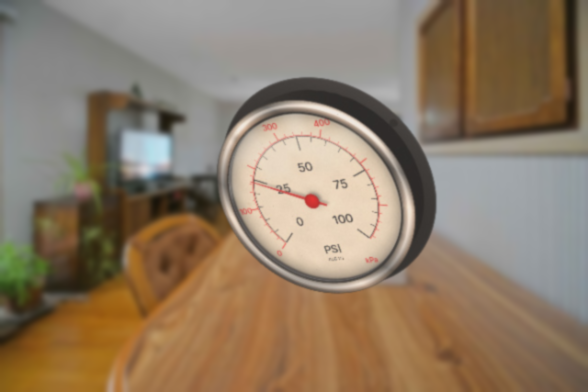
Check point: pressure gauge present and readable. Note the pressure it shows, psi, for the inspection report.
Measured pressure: 25 psi
